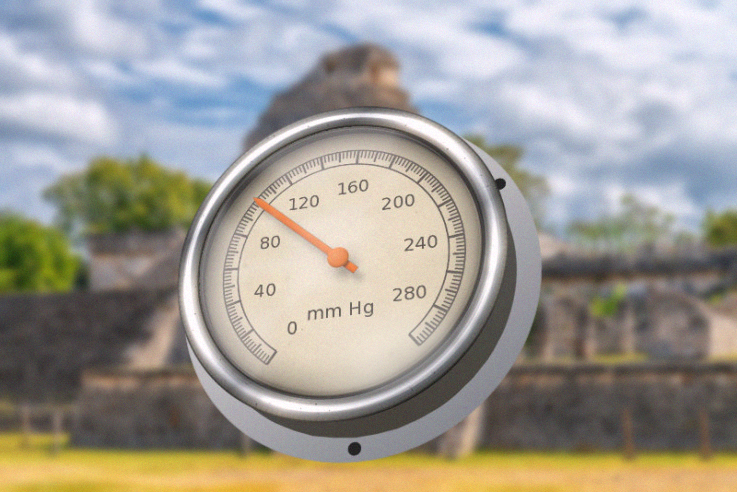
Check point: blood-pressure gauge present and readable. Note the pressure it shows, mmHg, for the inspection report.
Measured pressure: 100 mmHg
